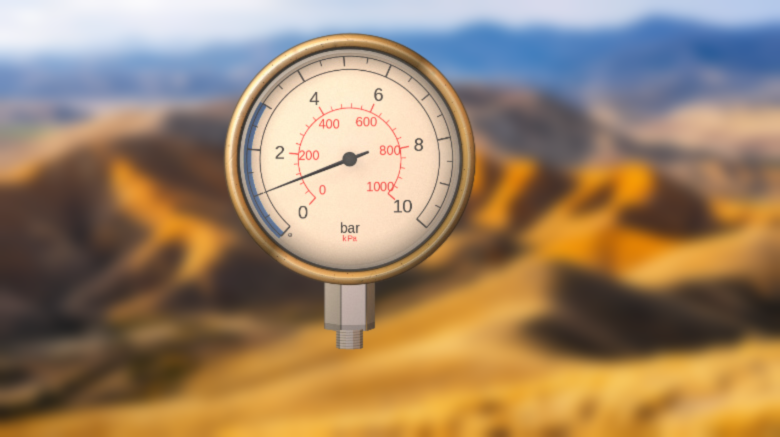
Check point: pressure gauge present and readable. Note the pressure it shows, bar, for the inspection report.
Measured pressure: 1 bar
